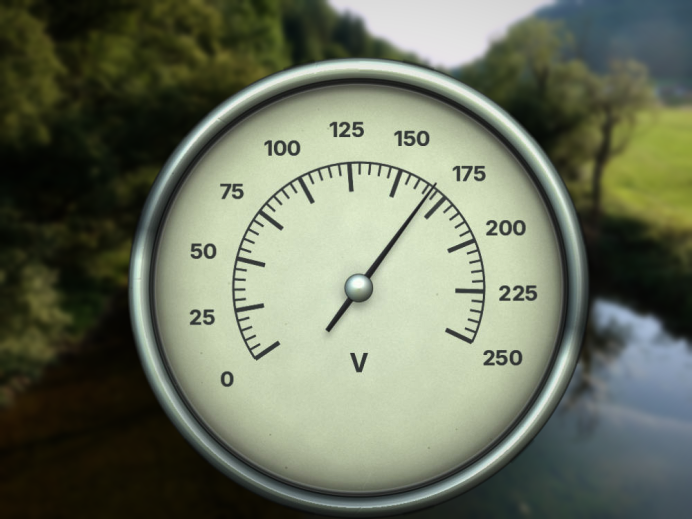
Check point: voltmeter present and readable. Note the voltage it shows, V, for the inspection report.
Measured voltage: 167.5 V
